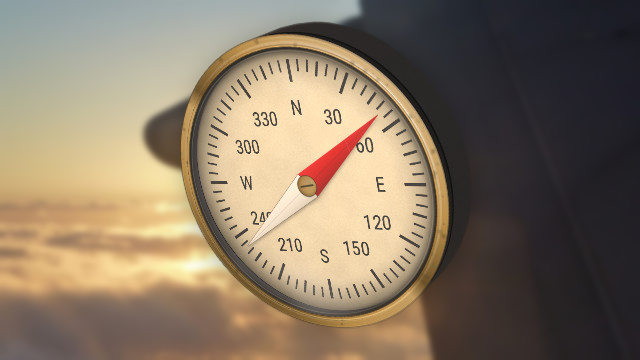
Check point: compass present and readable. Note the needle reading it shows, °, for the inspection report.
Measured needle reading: 52.5 °
